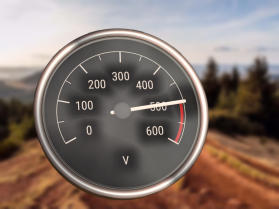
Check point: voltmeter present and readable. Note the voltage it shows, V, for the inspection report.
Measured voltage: 500 V
